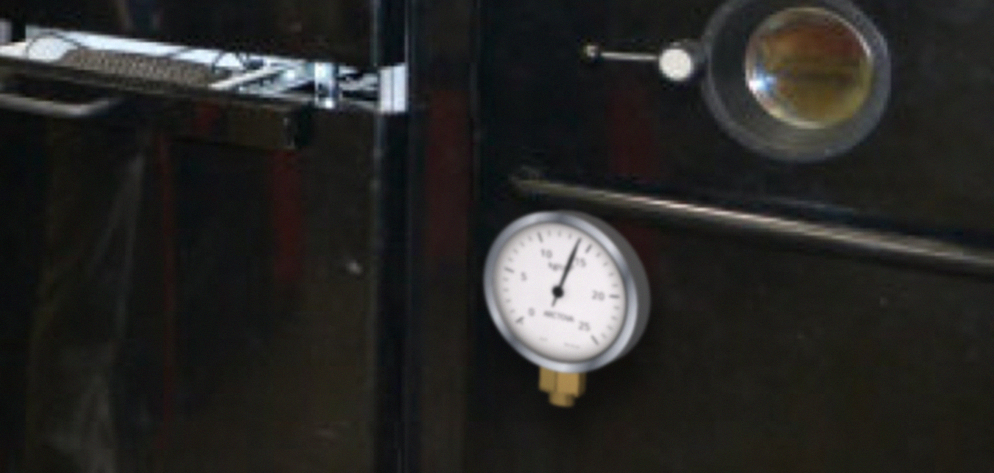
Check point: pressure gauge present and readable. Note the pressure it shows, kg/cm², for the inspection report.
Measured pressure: 14 kg/cm²
